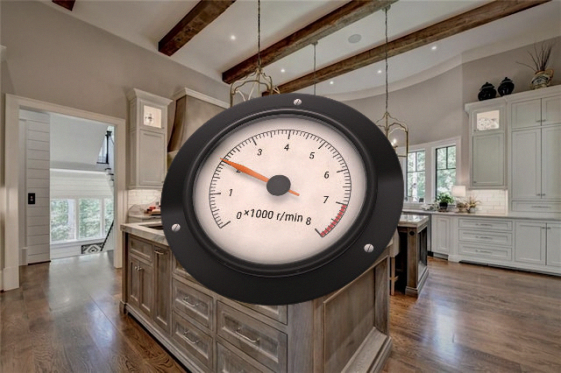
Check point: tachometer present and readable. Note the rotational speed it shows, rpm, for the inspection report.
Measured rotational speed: 2000 rpm
